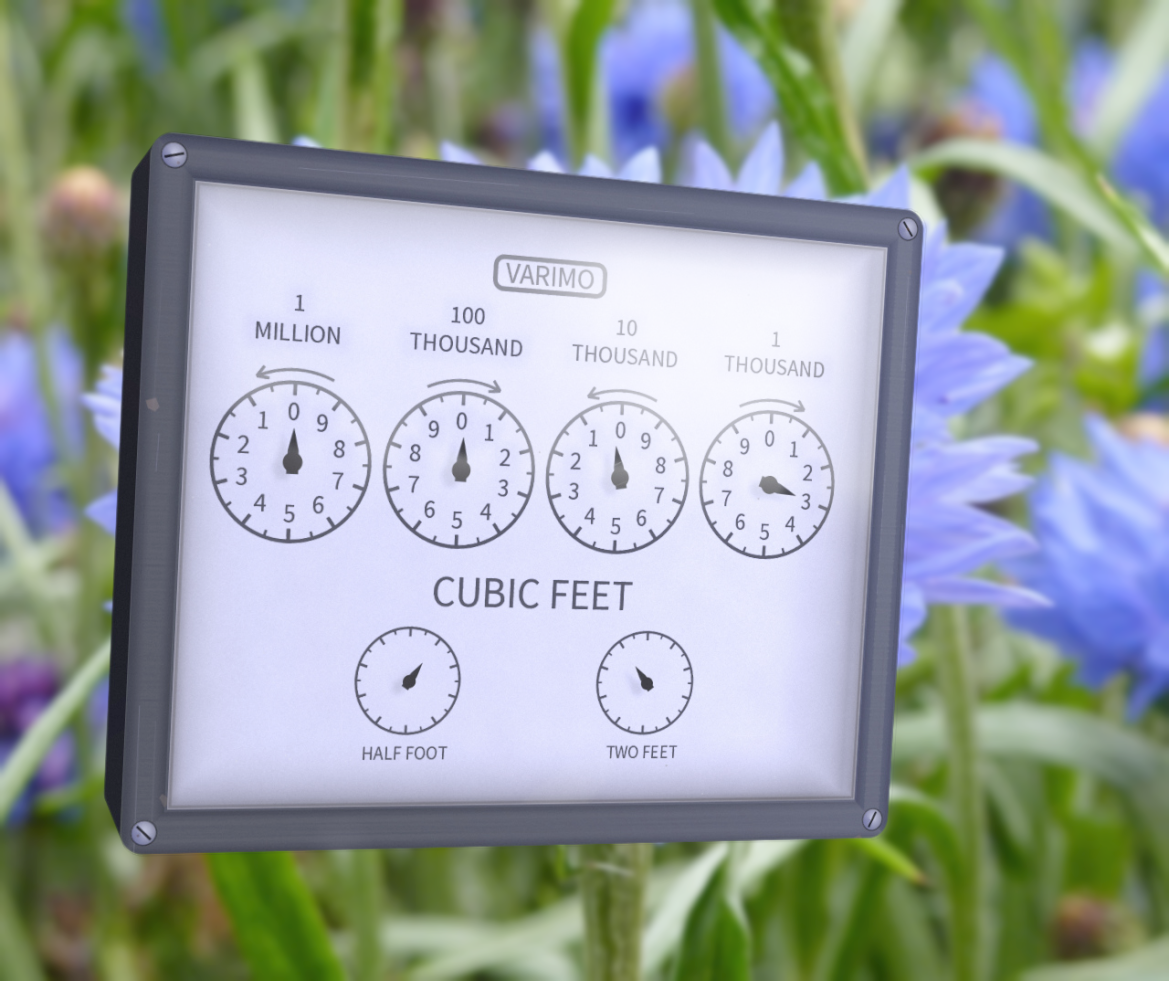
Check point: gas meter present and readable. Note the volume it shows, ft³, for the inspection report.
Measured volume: 300 ft³
